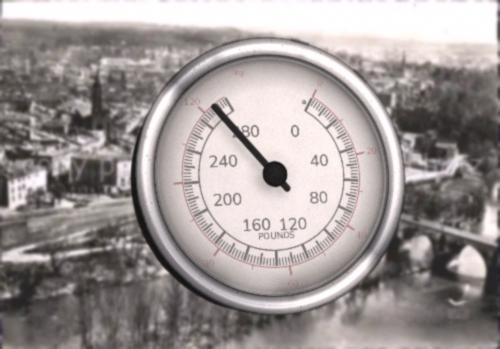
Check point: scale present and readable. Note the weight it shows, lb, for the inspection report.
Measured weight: 270 lb
